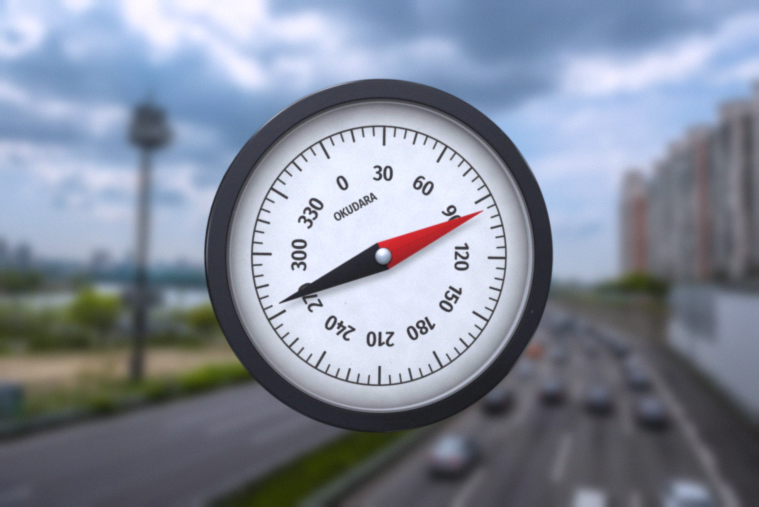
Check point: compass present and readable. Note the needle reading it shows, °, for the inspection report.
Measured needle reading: 95 °
